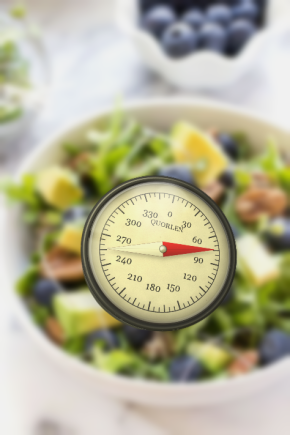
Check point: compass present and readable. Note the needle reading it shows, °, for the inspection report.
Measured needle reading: 75 °
